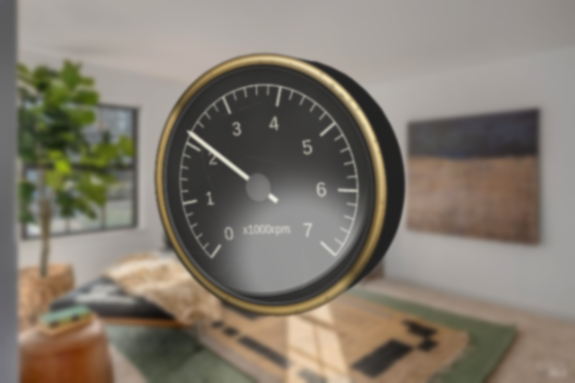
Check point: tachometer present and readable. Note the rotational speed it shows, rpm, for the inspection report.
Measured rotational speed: 2200 rpm
